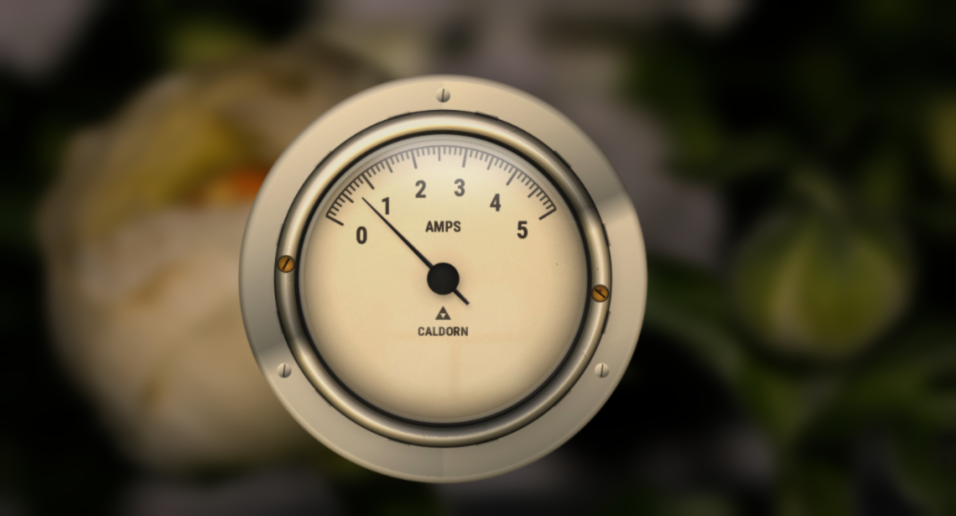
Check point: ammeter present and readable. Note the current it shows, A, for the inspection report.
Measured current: 0.7 A
